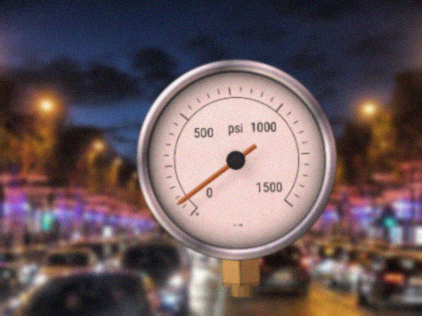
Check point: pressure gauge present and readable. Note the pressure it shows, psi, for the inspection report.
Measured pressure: 75 psi
